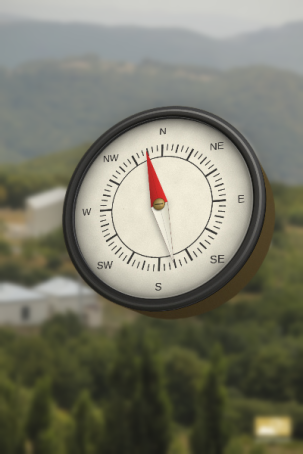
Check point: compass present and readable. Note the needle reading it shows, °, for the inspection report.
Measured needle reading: 345 °
